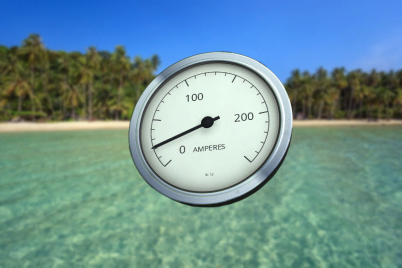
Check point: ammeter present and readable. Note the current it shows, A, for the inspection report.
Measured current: 20 A
